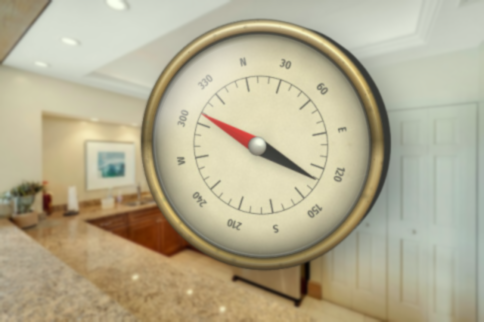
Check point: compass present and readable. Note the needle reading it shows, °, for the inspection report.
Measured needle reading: 310 °
